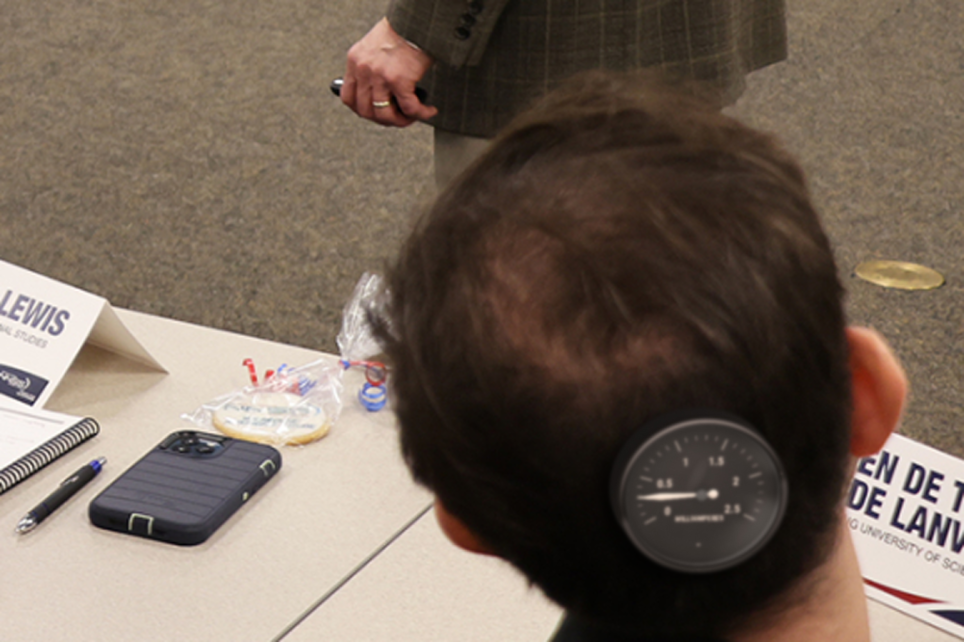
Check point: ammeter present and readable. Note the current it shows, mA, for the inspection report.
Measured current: 0.3 mA
